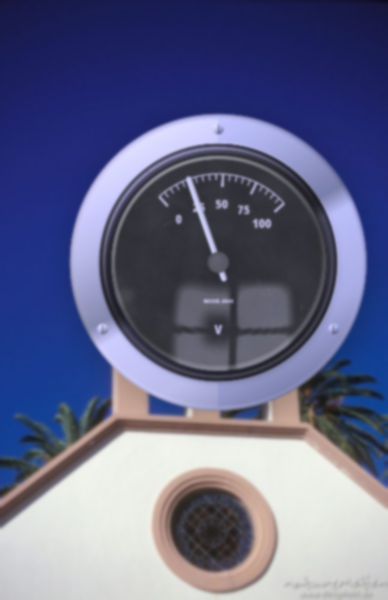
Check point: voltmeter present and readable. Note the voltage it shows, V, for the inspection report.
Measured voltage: 25 V
